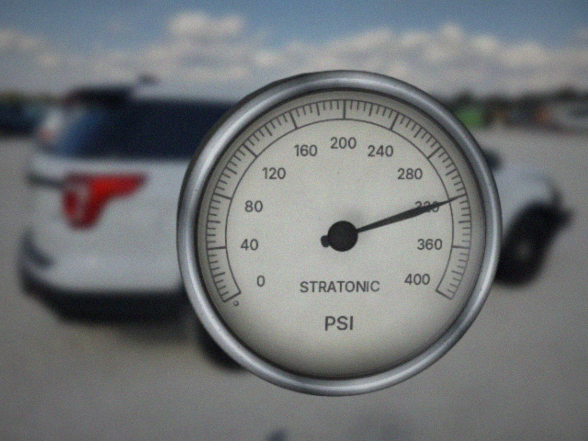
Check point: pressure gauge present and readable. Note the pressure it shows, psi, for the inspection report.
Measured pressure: 320 psi
